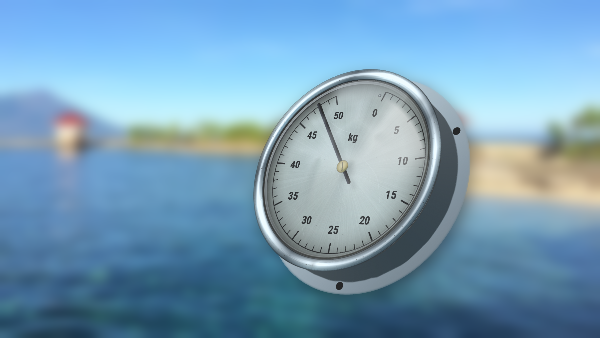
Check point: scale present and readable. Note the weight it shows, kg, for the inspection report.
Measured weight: 48 kg
